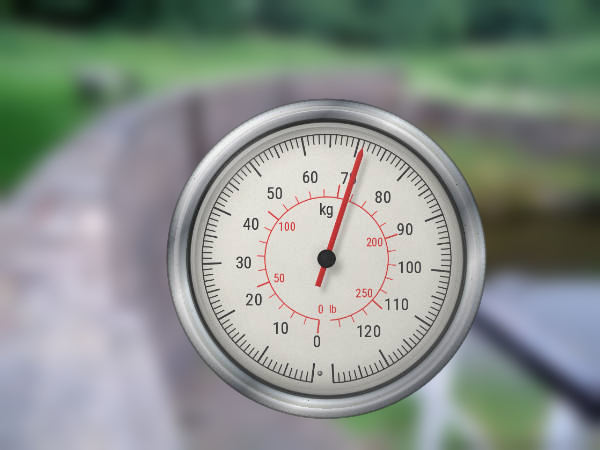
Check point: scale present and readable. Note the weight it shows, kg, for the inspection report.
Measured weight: 71 kg
